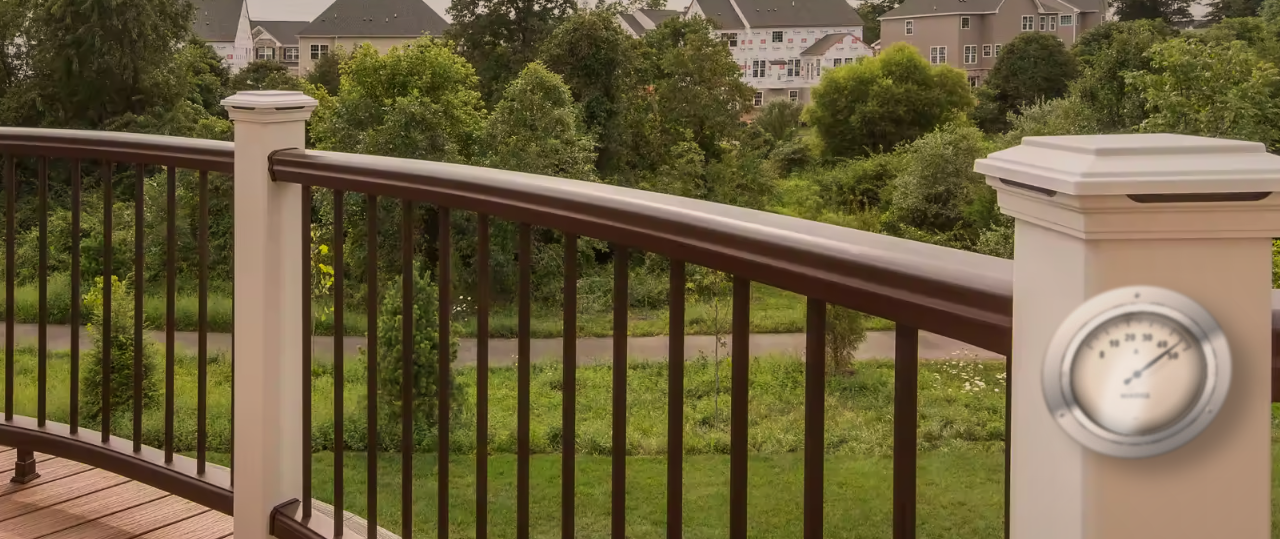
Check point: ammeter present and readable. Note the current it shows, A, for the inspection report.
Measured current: 45 A
